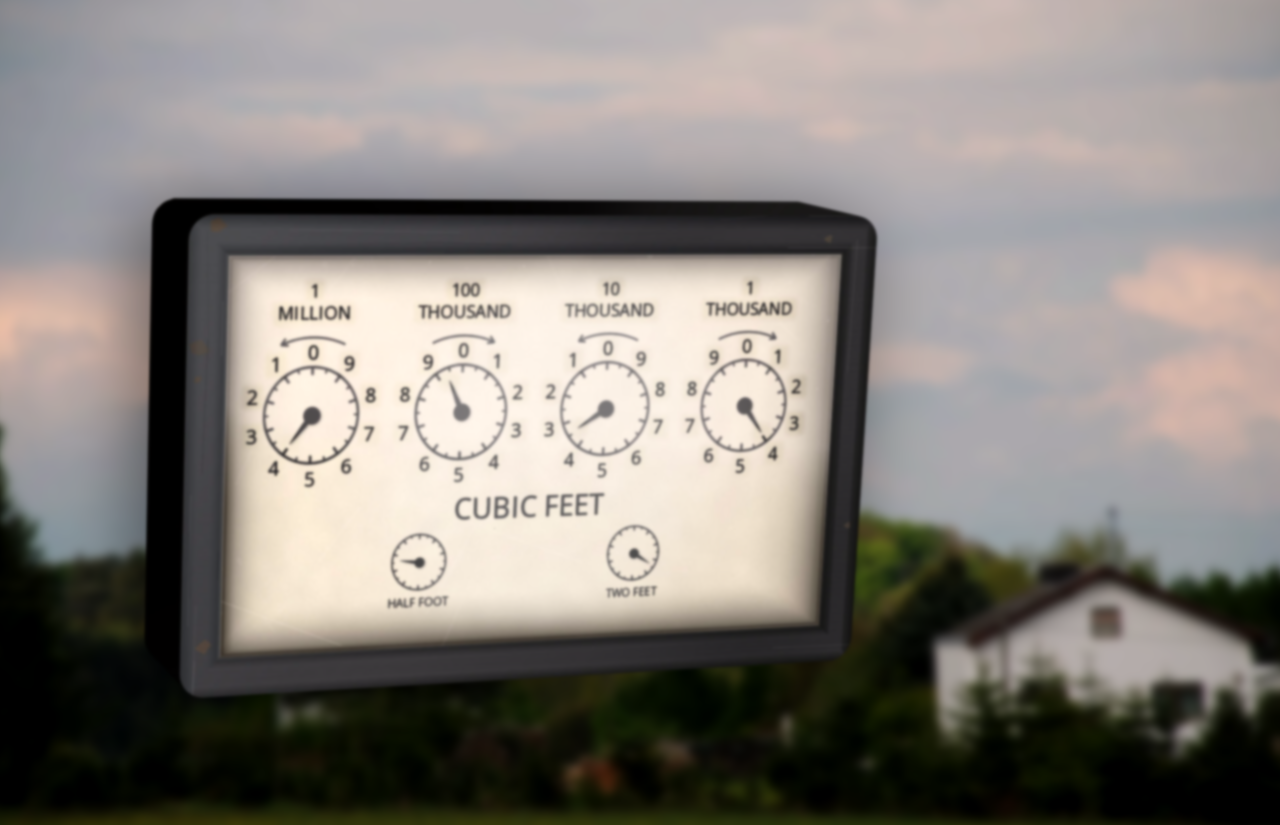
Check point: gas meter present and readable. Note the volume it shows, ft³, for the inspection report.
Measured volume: 393400 ft³
